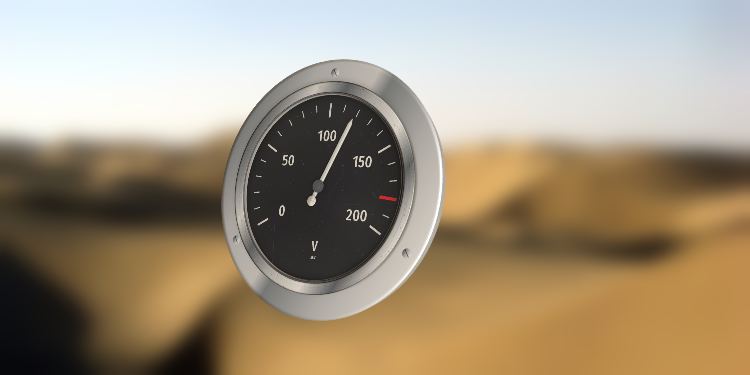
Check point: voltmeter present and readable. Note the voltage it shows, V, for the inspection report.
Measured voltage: 120 V
